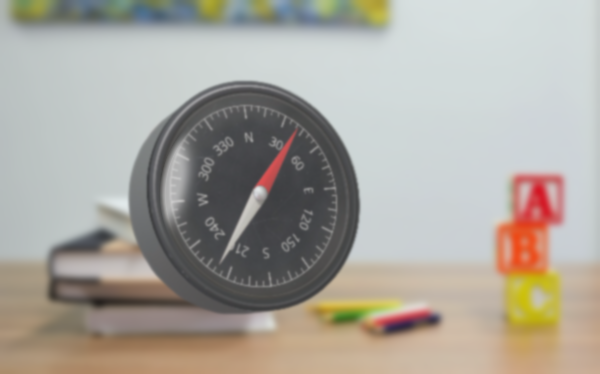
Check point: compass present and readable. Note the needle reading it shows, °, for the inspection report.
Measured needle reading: 40 °
